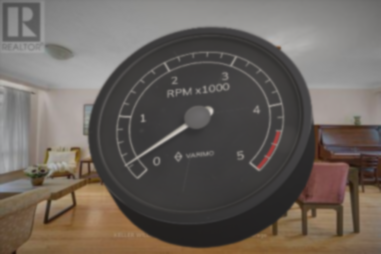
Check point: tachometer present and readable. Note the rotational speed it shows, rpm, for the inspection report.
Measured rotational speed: 200 rpm
